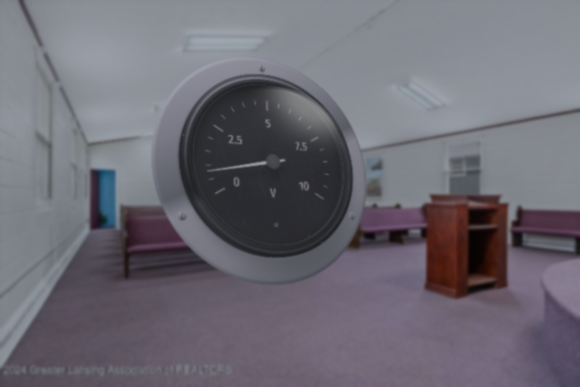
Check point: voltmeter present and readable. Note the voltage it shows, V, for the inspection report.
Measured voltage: 0.75 V
